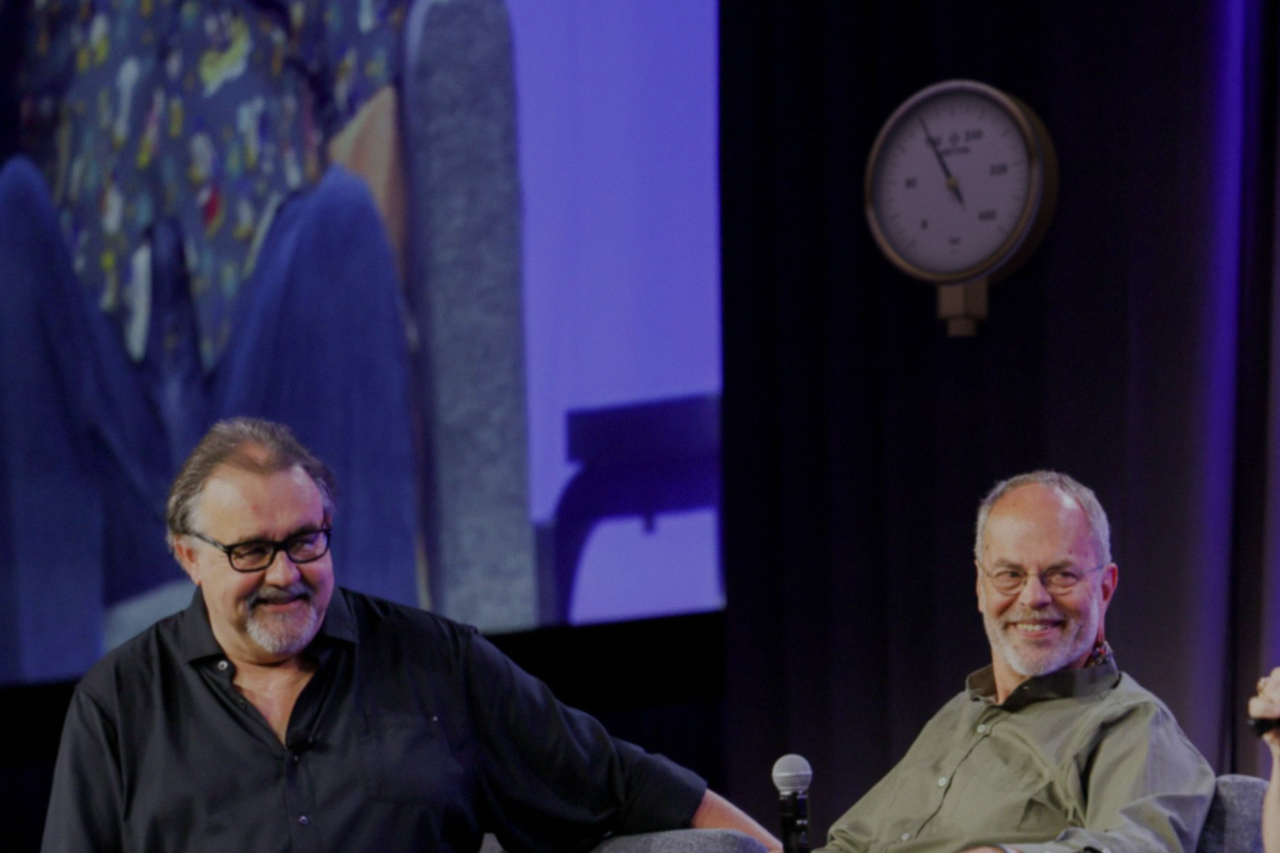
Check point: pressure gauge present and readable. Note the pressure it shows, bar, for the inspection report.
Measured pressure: 160 bar
